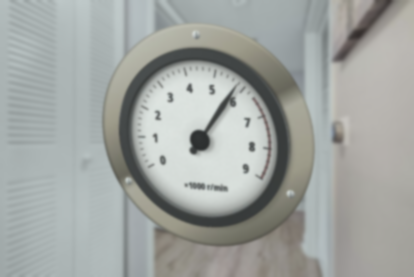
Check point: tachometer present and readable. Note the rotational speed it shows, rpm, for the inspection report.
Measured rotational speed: 5800 rpm
